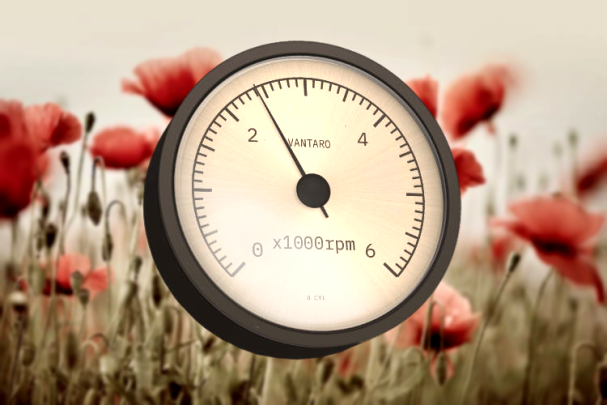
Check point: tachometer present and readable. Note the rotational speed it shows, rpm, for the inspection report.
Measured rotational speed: 2400 rpm
